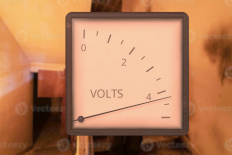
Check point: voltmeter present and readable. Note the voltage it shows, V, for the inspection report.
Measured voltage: 4.25 V
